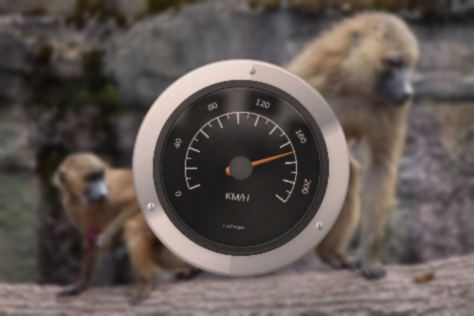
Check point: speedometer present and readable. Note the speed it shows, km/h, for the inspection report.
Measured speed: 170 km/h
